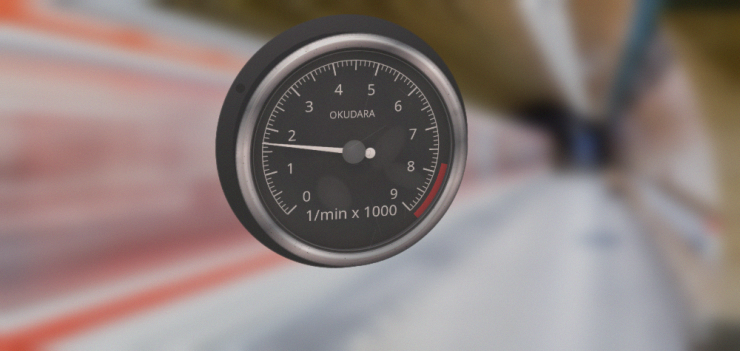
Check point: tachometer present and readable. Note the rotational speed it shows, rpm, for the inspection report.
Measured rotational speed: 1700 rpm
